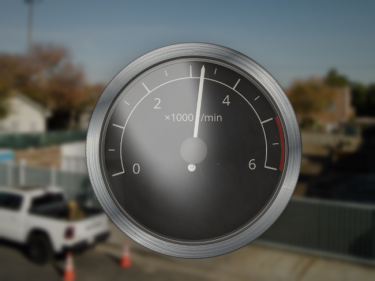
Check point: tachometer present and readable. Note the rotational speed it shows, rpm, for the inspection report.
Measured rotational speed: 3250 rpm
